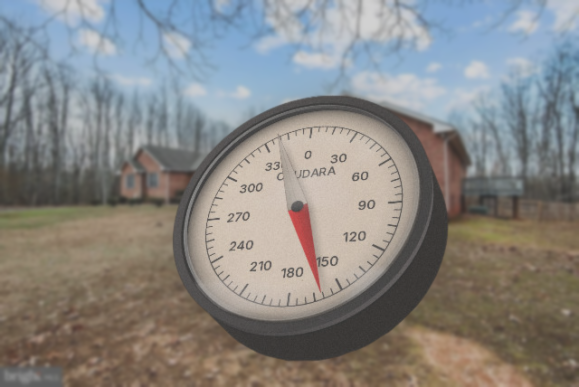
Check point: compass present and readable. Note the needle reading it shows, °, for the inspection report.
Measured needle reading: 160 °
